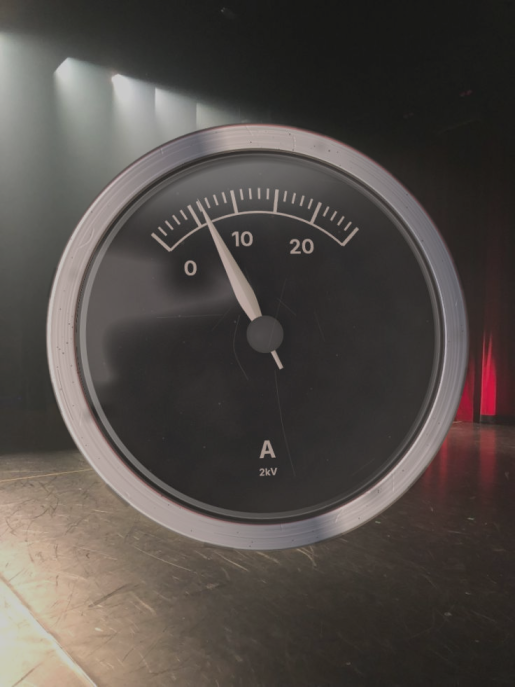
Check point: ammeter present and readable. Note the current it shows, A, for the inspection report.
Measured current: 6 A
